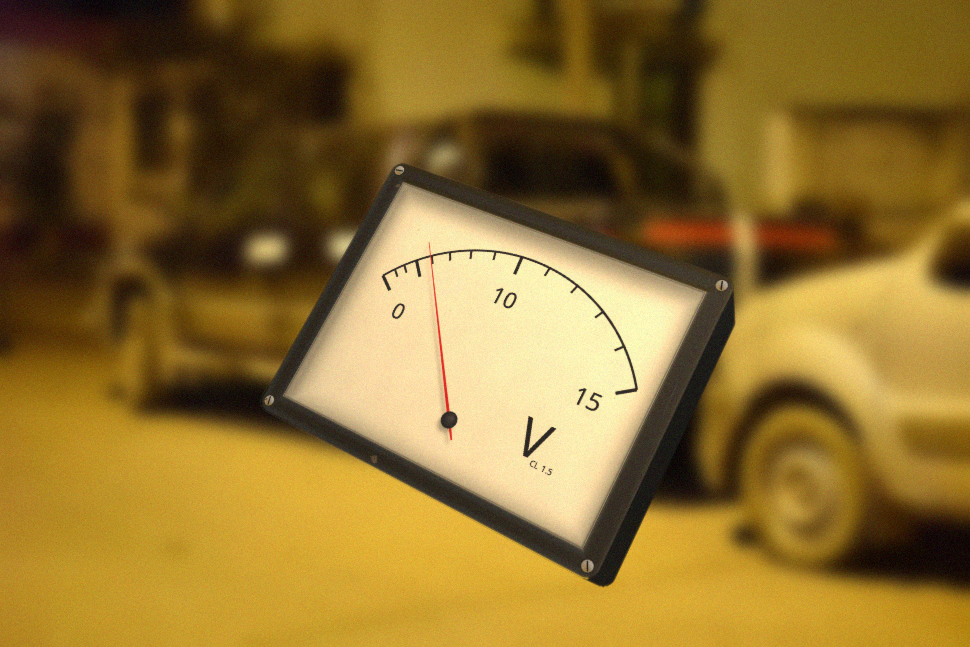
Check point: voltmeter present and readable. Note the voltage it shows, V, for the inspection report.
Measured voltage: 6 V
